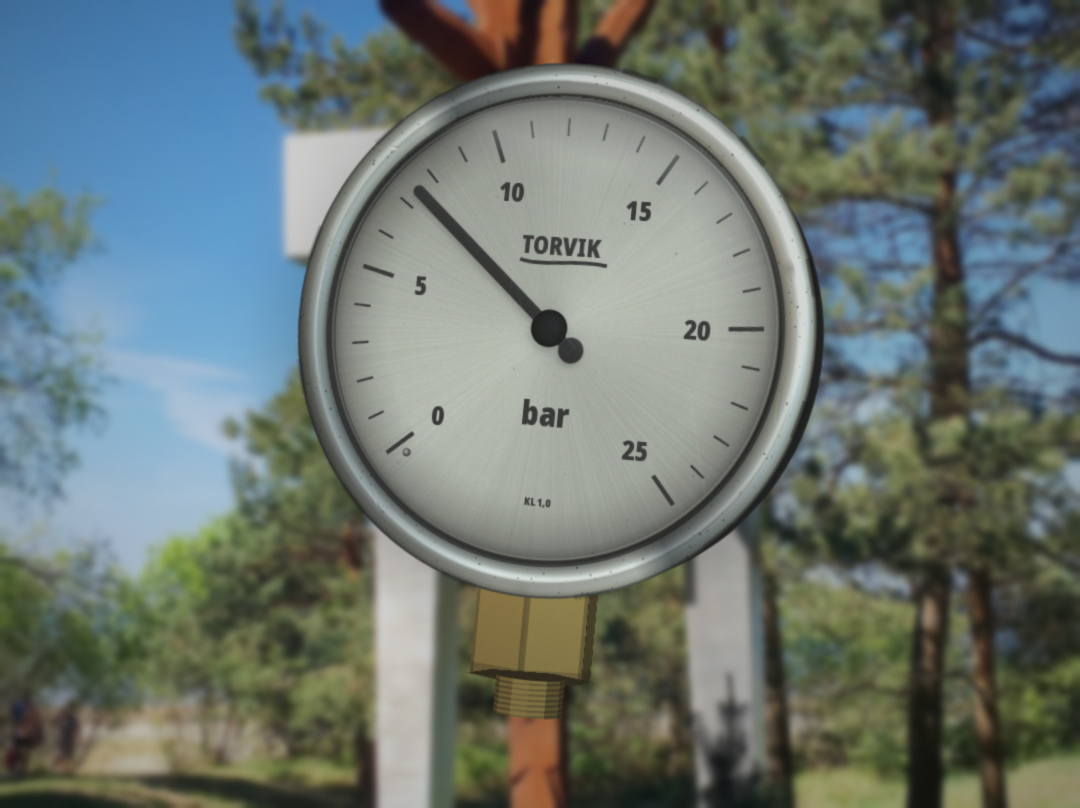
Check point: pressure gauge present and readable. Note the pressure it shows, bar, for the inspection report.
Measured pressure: 7.5 bar
